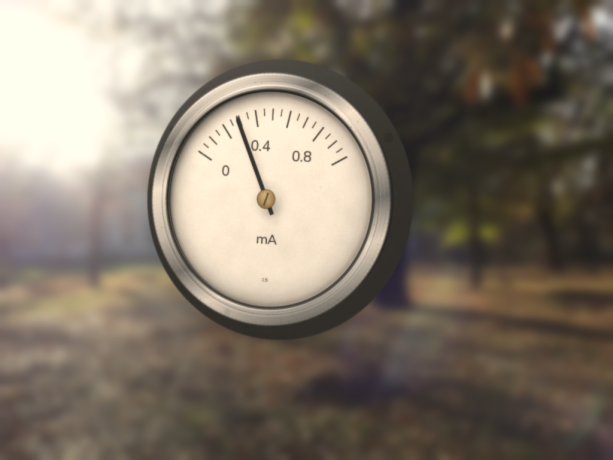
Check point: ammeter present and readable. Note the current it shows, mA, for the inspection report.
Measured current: 0.3 mA
